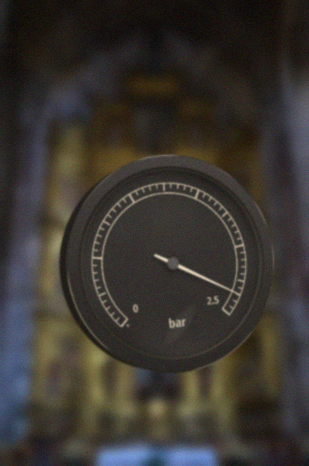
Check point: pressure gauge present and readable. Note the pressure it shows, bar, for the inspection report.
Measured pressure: 2.35 bar
